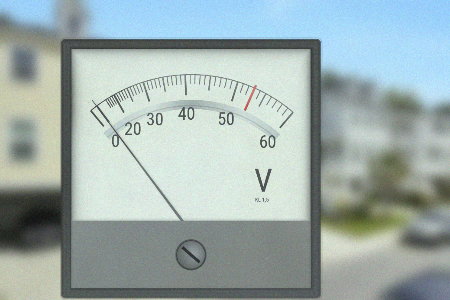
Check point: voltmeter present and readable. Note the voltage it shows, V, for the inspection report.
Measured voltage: 10 V
